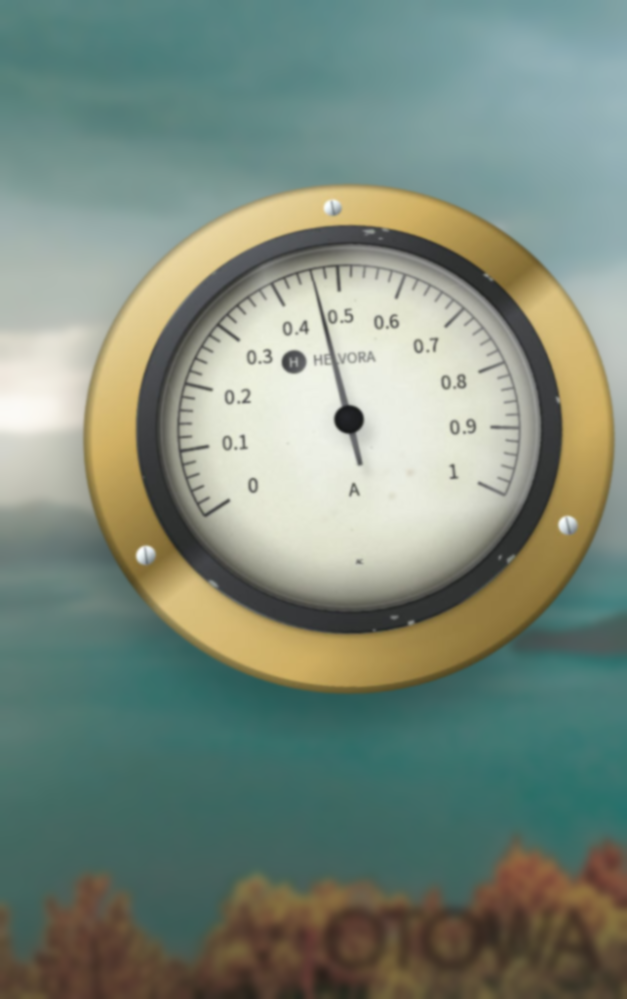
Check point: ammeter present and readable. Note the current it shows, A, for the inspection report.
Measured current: 0.46 A
